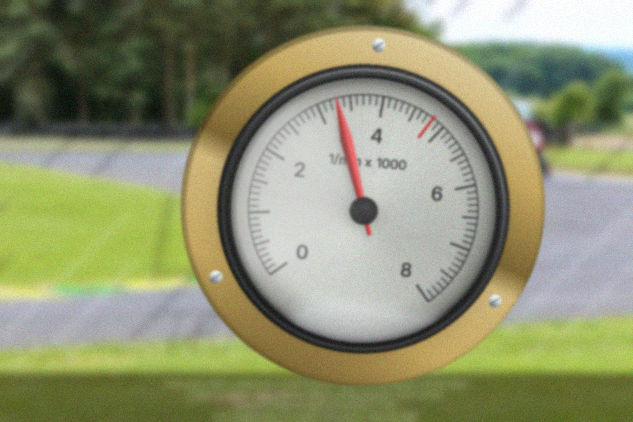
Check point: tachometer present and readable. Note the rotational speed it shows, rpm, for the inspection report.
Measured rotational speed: 3300 rpm
